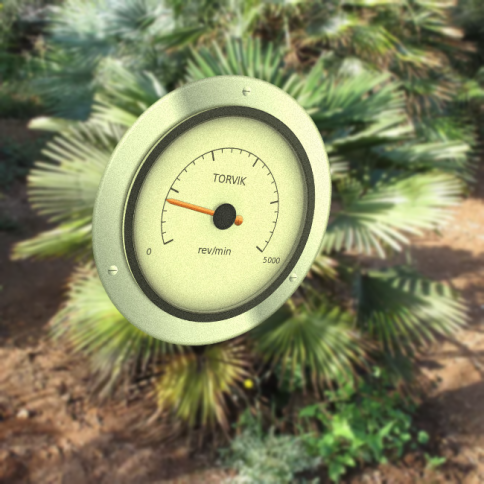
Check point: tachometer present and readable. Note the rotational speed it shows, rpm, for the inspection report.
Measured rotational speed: 800 rpm
